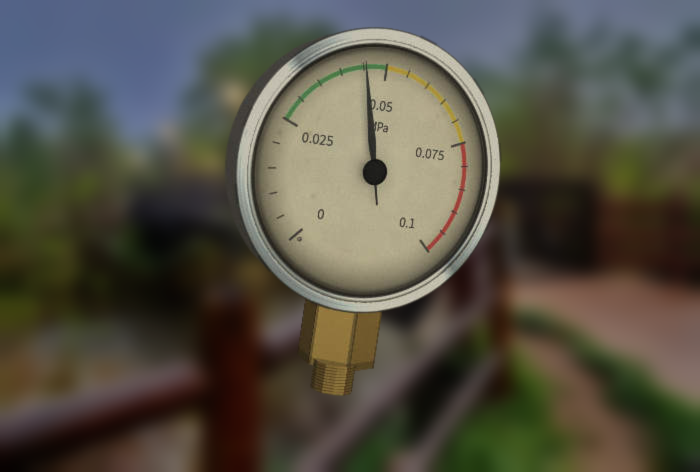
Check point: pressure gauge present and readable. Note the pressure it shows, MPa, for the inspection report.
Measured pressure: 0.045 MPa
